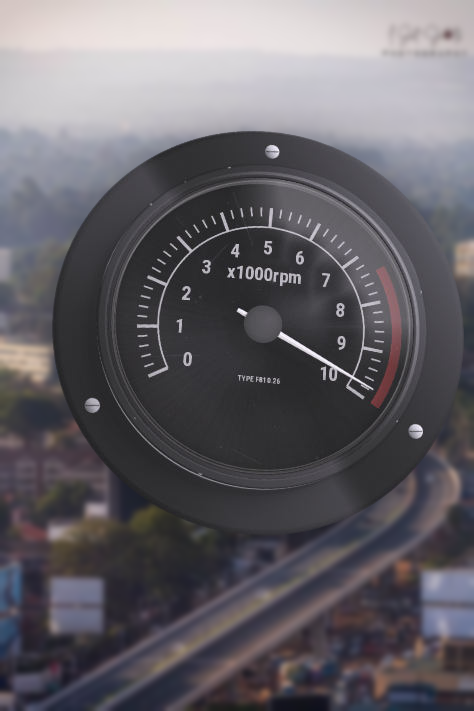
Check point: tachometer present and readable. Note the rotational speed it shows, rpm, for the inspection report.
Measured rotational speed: 9800 rpm
